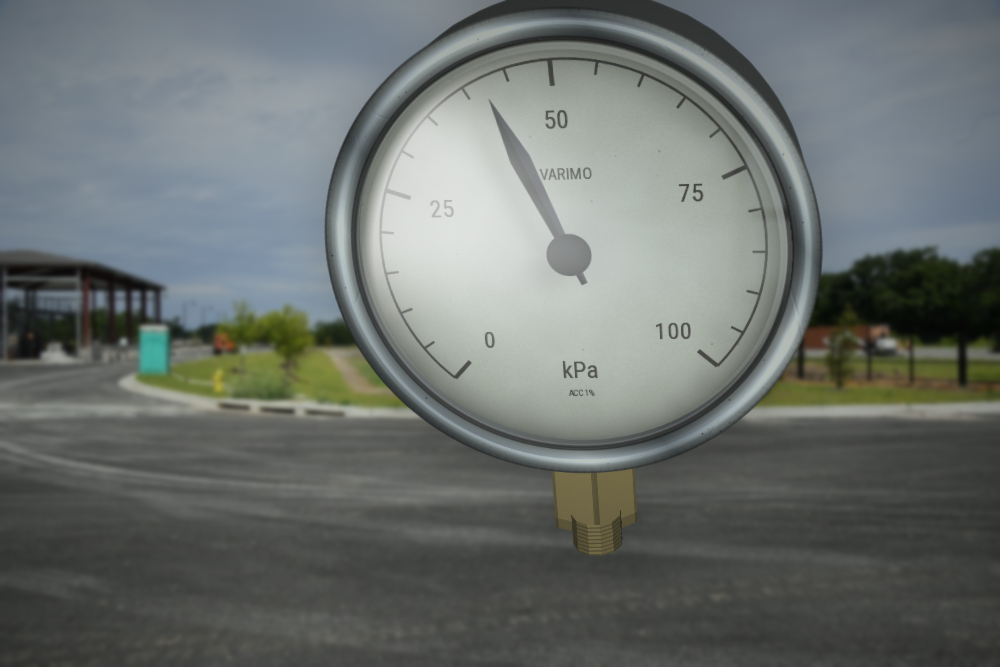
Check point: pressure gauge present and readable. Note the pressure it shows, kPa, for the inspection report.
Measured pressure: 42.5 kPa
